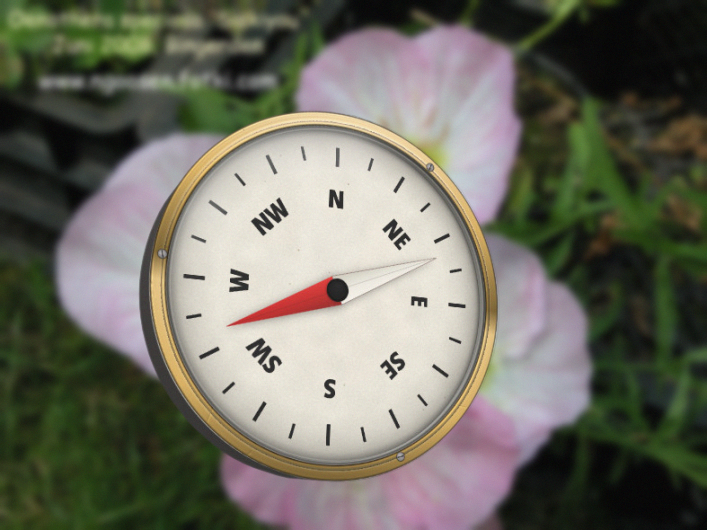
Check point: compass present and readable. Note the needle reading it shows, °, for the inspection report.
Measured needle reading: 247.5 °
